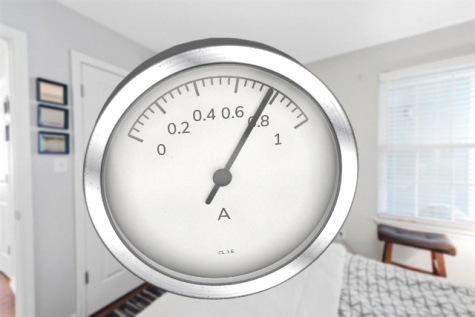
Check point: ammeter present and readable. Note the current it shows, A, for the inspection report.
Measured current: 0.76 A
